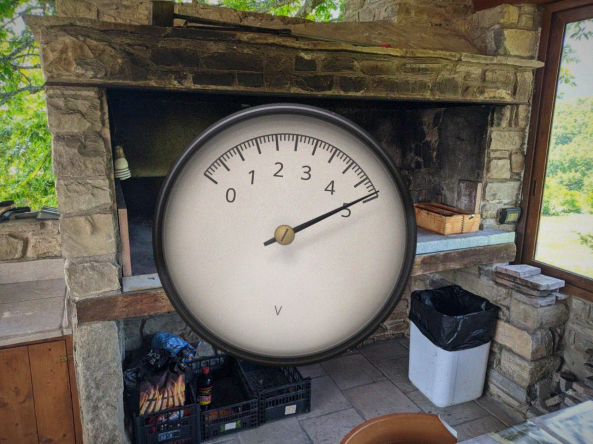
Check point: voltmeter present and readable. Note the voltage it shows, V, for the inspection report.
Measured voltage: 4.9 V
